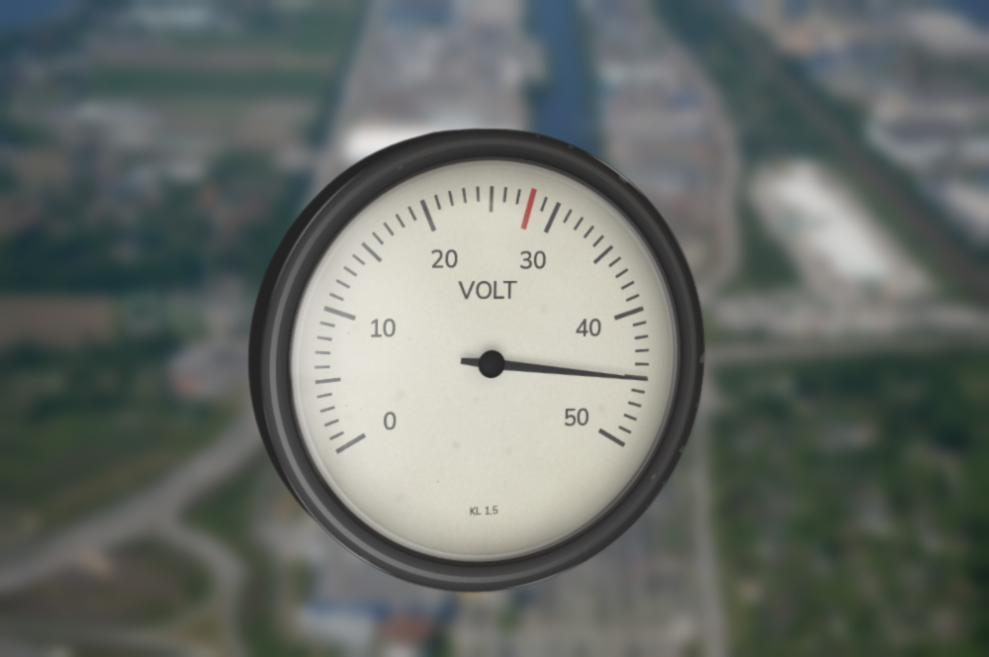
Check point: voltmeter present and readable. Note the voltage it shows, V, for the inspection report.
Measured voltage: 45 V
